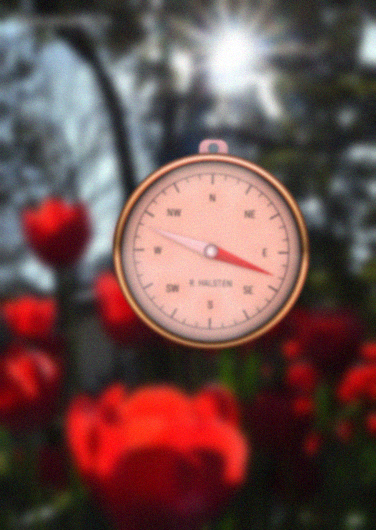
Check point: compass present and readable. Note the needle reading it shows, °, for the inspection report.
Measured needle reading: 110 °
